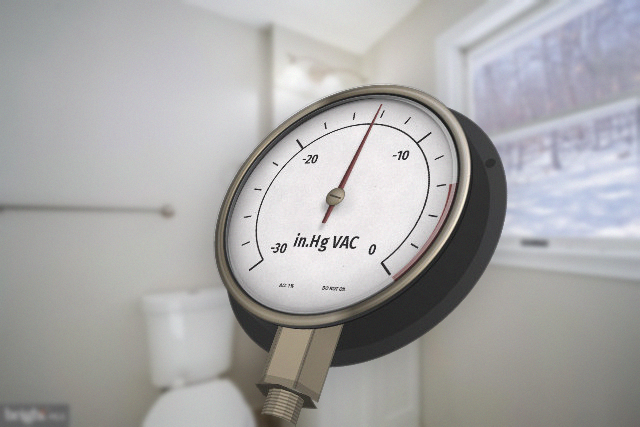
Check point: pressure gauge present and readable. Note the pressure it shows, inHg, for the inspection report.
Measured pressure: -14 inHg
